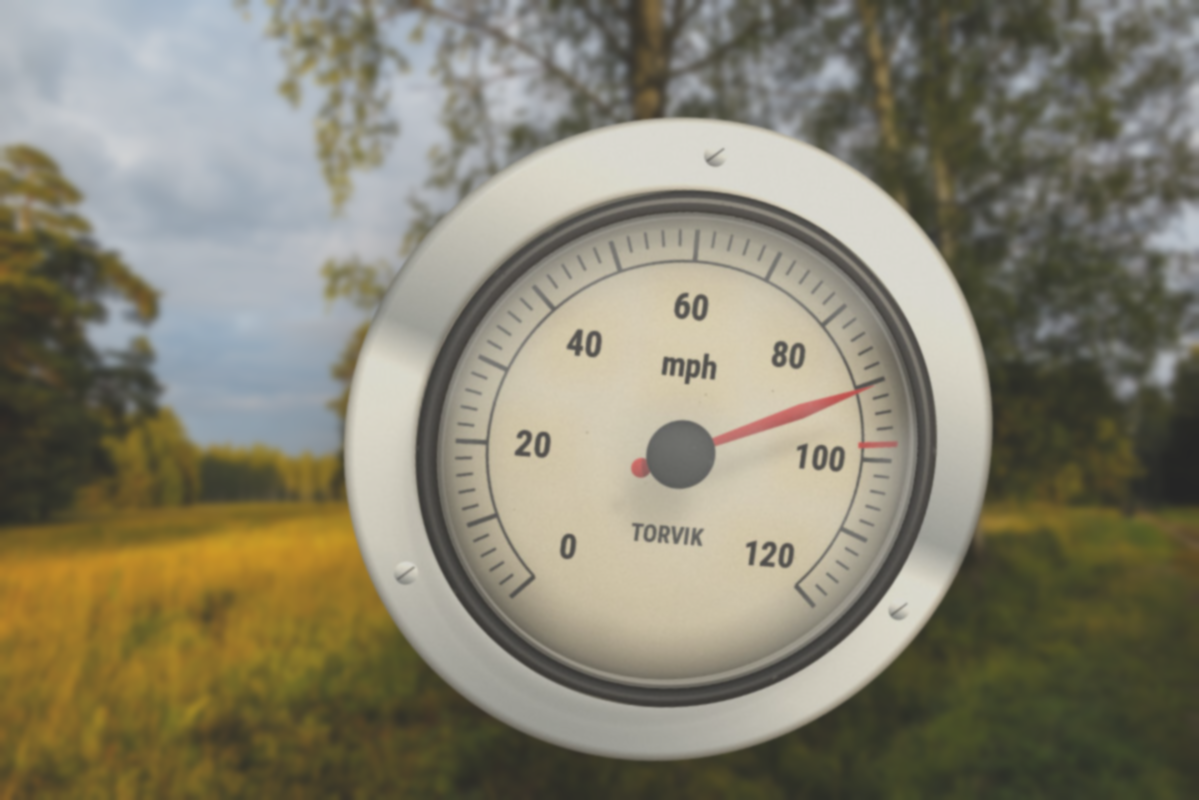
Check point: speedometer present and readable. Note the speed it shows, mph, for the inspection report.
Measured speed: 90 mph
